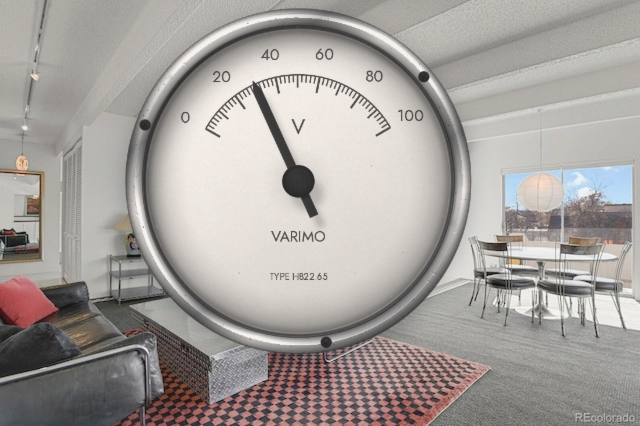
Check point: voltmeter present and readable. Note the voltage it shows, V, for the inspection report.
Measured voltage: 30 V
